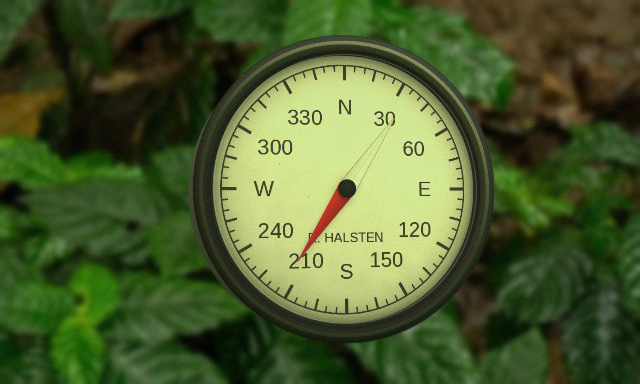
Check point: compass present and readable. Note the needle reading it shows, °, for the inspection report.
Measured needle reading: 215 °
